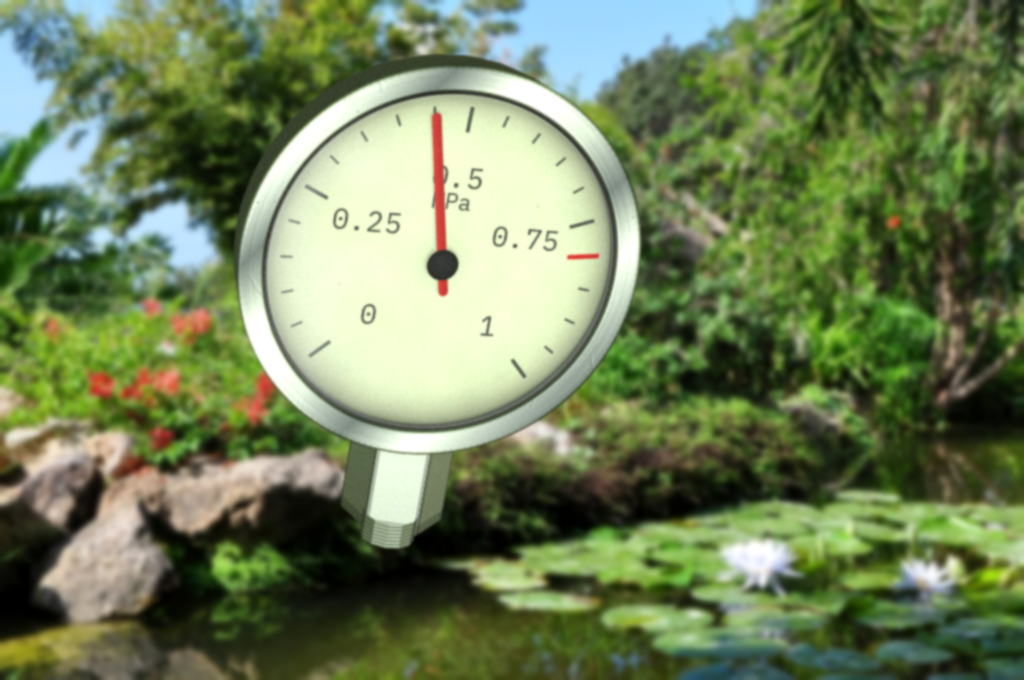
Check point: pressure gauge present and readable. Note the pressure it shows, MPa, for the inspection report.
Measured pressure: 0.45 MPa
